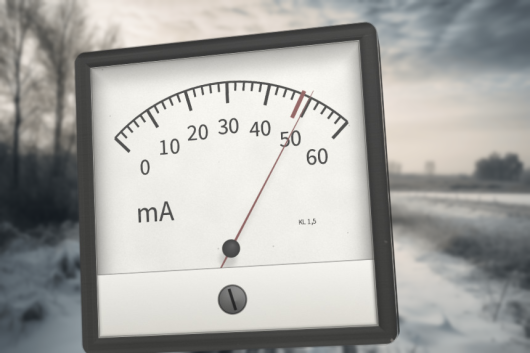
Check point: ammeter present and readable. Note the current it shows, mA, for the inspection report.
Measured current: 50 mA
